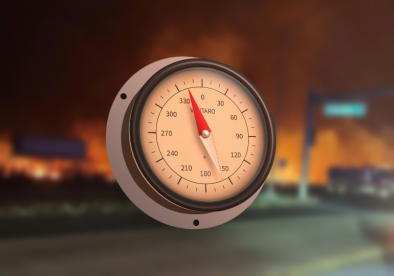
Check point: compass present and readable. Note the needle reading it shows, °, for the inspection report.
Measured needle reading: 340 °
